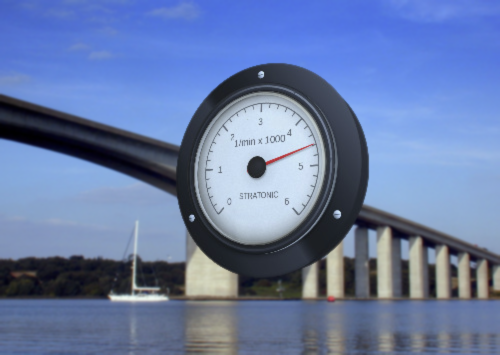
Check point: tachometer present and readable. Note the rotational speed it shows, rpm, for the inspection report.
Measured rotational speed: 4600 rpm
